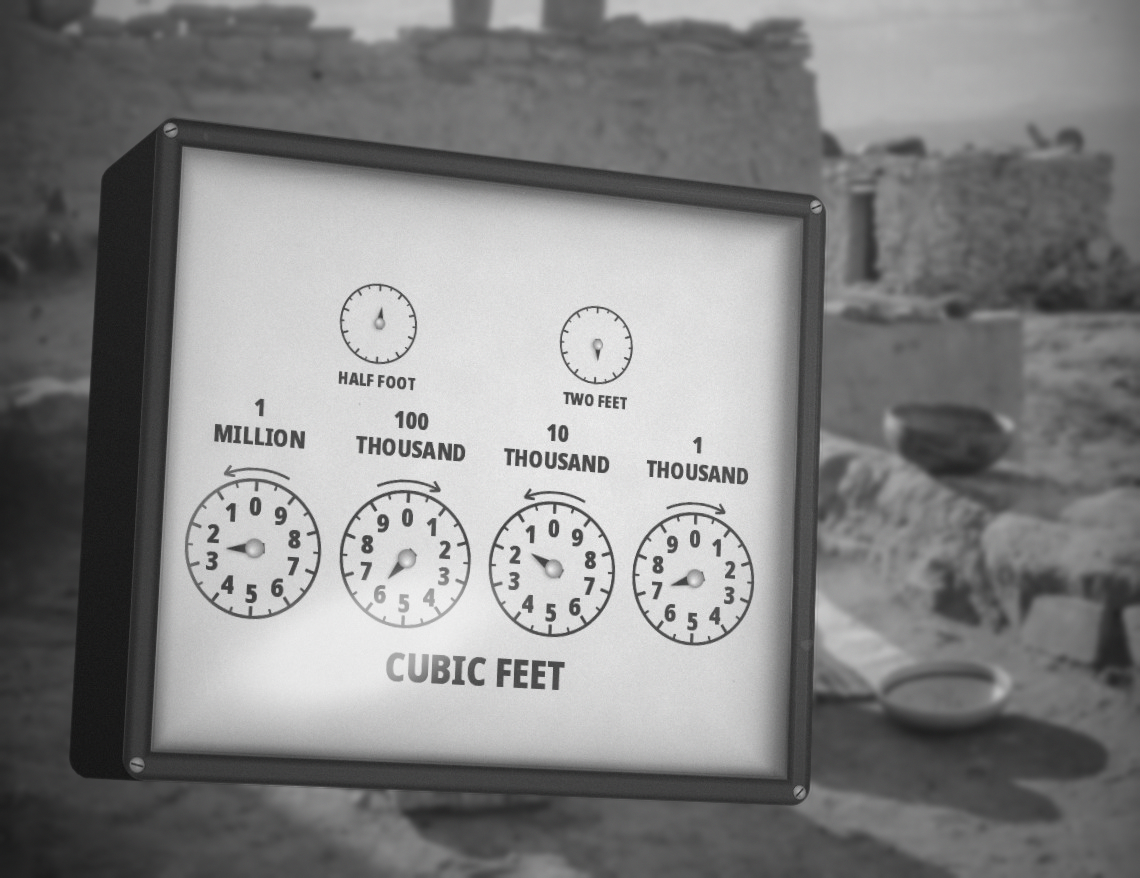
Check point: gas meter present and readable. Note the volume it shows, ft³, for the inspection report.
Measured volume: 261700 ft³
